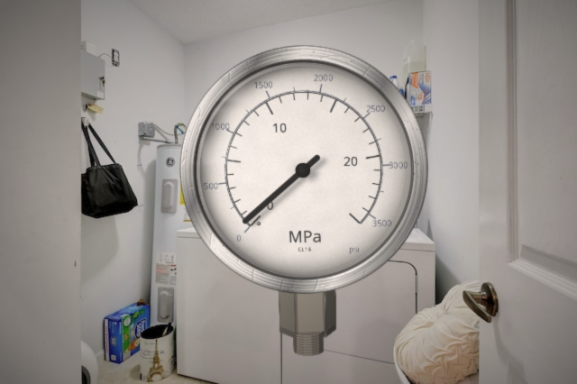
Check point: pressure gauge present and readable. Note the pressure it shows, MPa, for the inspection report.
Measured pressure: 0.5 MPa
